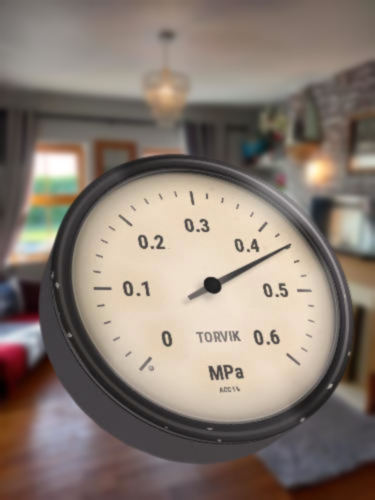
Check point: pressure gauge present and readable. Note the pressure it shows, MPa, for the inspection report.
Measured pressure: 0.44 MPa
